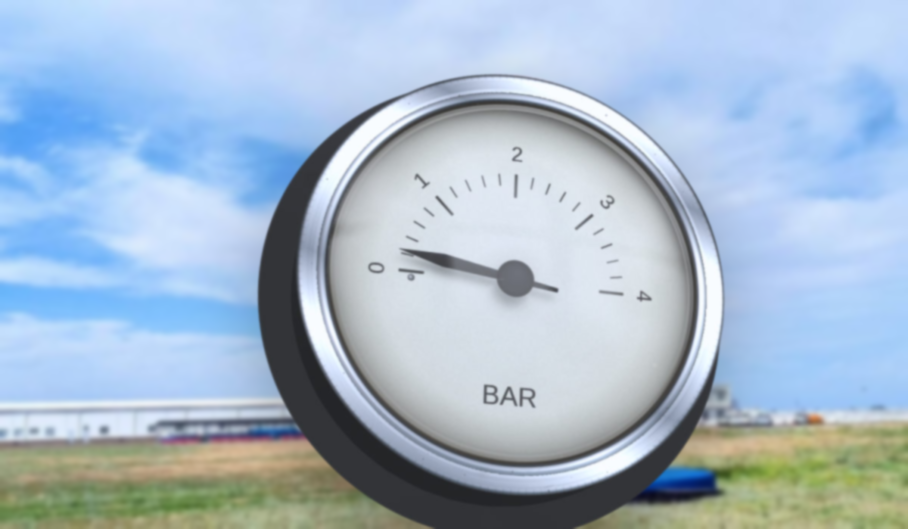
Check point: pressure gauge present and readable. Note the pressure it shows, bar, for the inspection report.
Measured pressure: 0.2 bar
